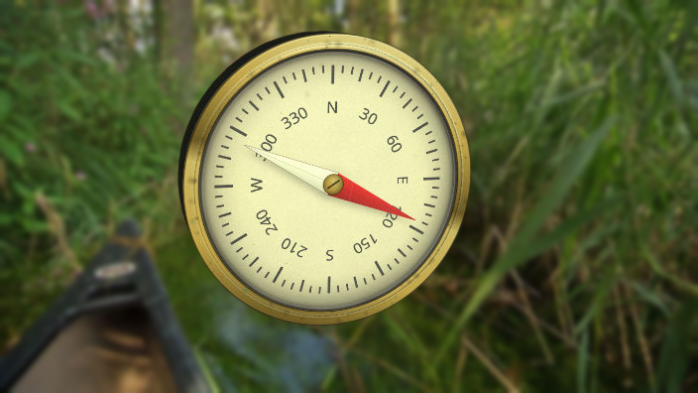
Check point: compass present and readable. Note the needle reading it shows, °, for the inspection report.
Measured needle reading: 115 °
